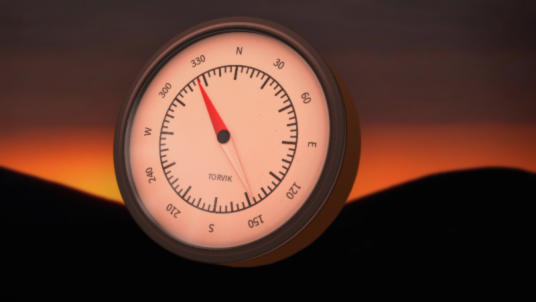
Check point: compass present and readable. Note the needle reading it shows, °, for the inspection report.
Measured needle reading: 325 °
